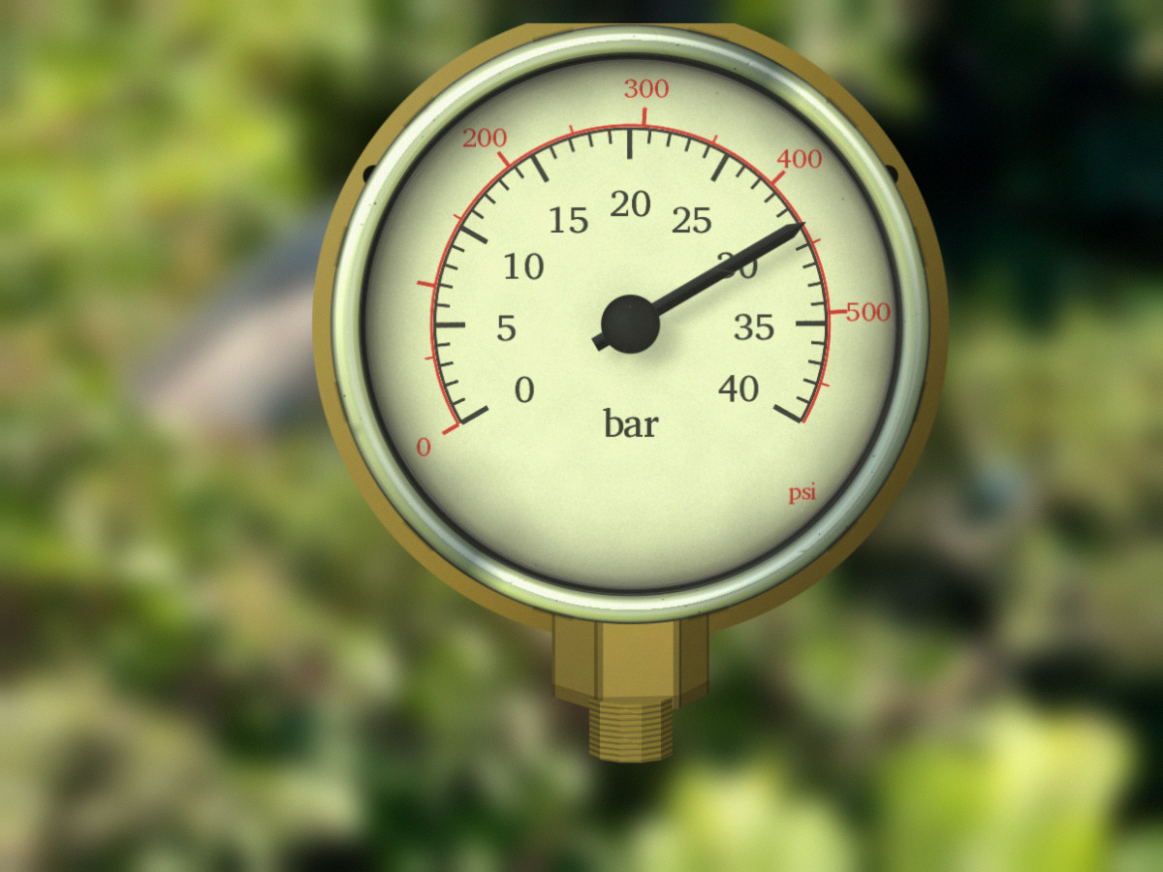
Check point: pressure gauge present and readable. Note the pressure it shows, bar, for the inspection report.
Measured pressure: 30 bar
